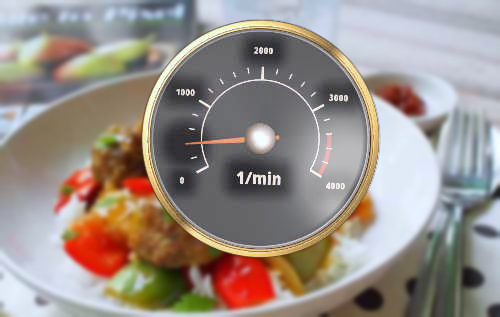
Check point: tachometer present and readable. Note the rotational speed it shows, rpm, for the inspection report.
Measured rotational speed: 400 rpm
